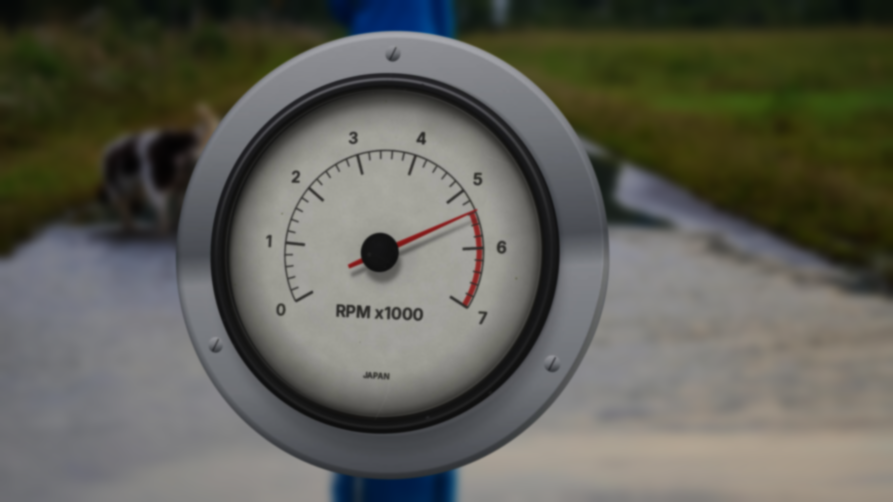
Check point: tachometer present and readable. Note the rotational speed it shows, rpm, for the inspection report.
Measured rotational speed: 5400 rpm
